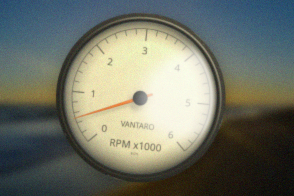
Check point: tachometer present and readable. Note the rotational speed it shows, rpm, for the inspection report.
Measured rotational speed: 500 rpm
